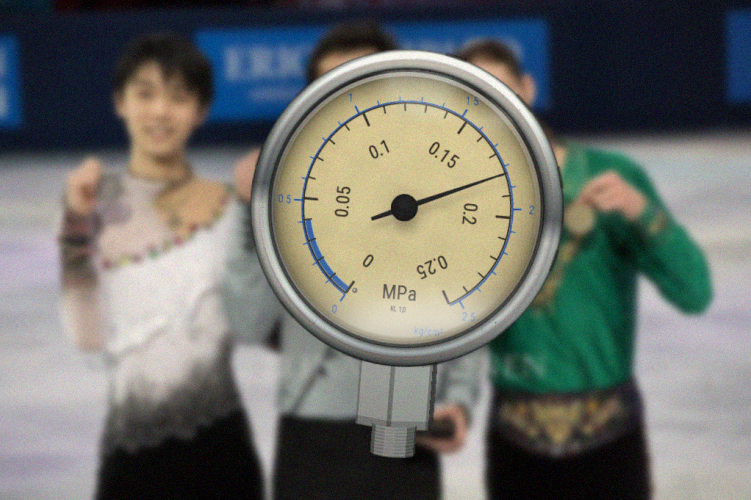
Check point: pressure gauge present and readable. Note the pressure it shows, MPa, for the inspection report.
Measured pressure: 0.18 MPa
